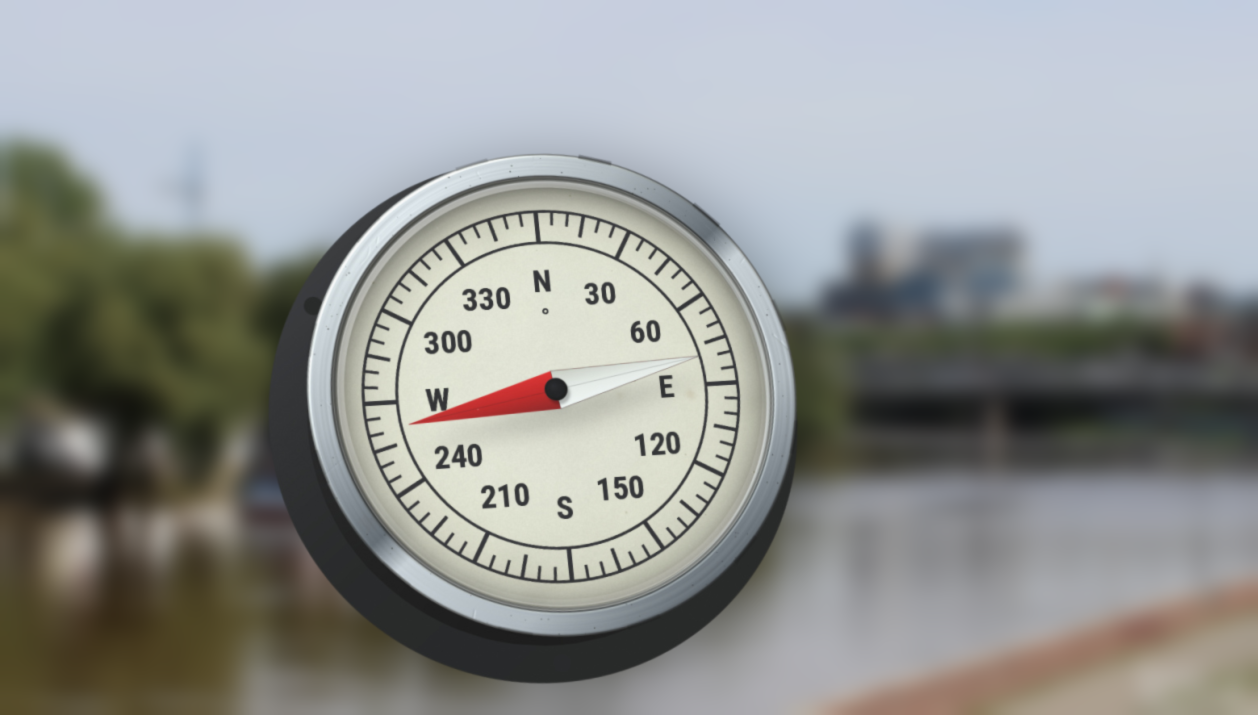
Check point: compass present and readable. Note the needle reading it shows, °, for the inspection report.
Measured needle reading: 260 °
